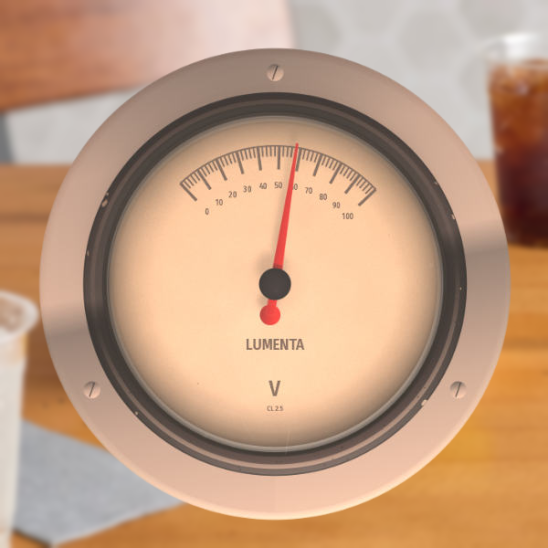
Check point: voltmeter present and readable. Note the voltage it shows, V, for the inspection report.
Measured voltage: 58 V
